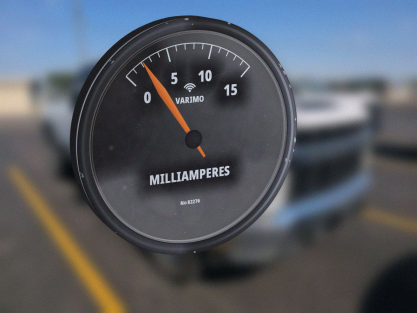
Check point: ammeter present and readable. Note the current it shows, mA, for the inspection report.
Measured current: 2 mA
